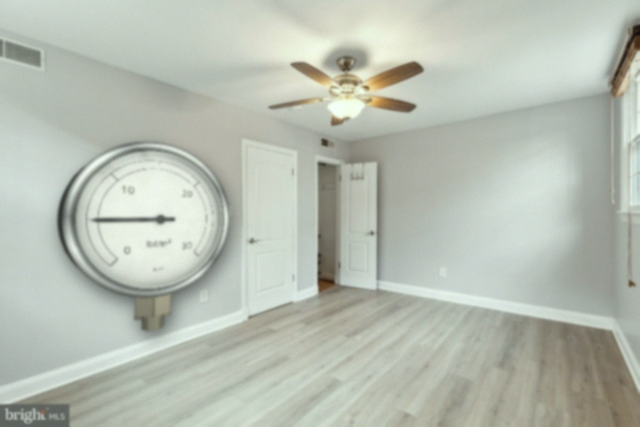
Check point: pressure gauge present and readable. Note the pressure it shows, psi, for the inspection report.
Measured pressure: 5 psi
